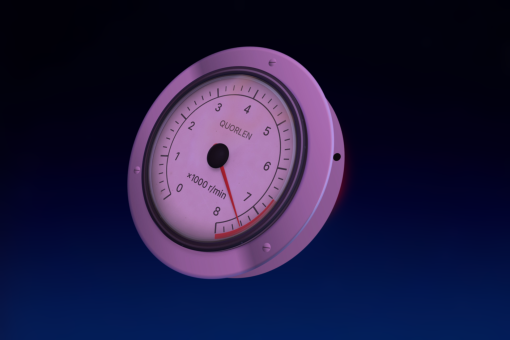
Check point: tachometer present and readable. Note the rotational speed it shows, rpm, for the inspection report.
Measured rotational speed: 7400 rpm
